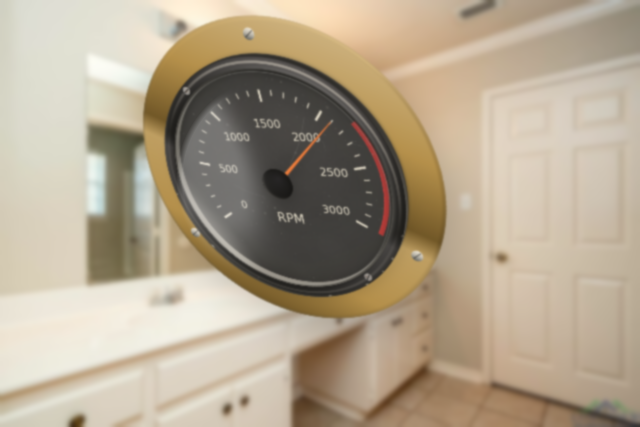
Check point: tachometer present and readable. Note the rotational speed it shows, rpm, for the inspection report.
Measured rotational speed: 2100 rpm
